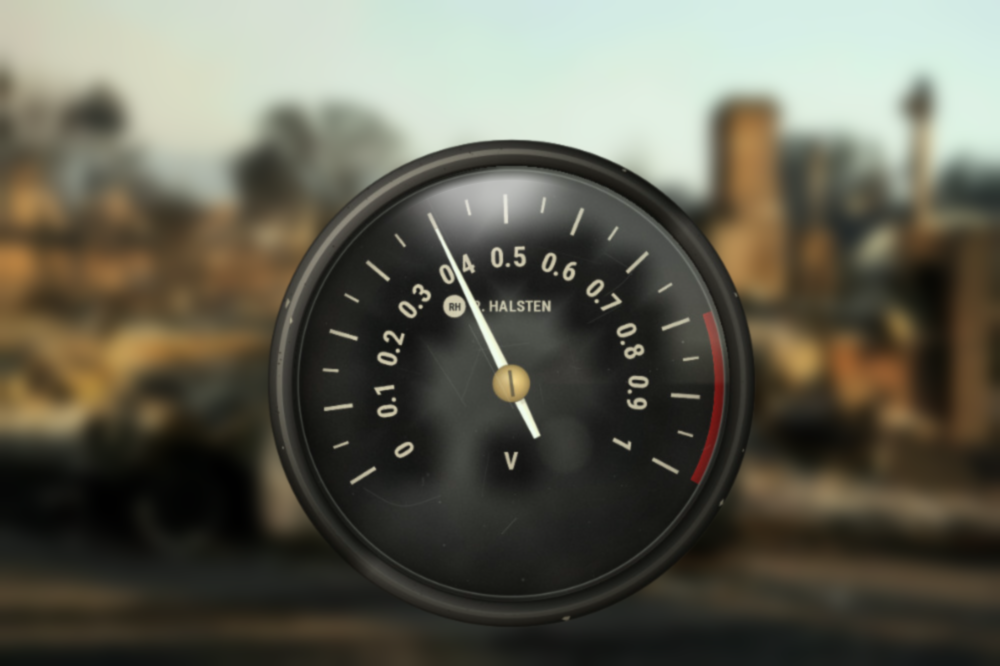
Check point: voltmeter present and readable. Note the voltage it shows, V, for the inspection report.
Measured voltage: 0.4 V
